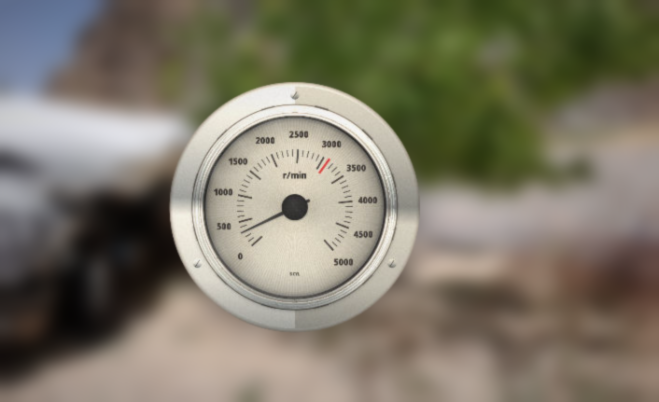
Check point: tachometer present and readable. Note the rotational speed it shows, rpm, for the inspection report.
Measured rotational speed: 300 rpm
